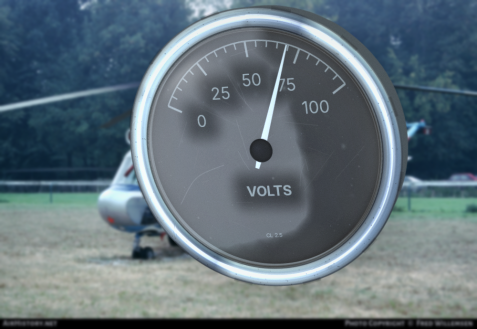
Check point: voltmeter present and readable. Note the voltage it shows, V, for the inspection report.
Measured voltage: 70 V
